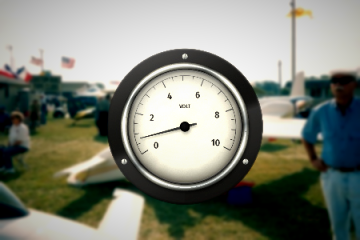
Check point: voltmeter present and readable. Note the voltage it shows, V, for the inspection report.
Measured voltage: 0.75 V
